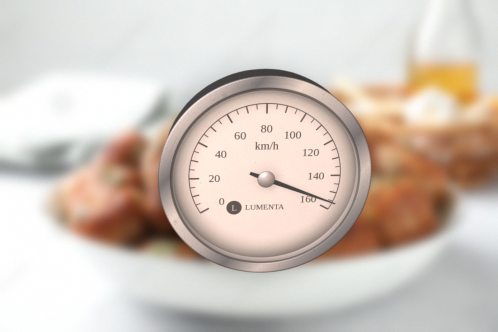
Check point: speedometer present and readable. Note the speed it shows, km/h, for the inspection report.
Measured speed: 155 km/h
